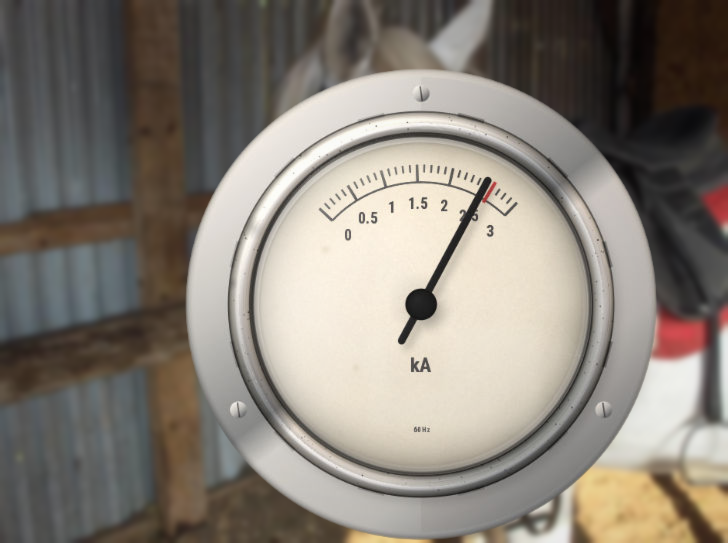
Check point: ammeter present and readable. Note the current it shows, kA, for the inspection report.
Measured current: 2.5 kA
